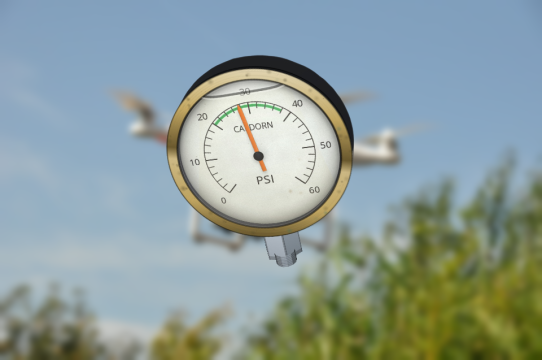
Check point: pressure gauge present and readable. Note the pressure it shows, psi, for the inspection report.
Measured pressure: 28 psi
